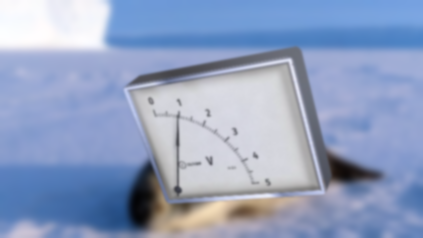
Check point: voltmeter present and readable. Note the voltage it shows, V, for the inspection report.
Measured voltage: 1 V
